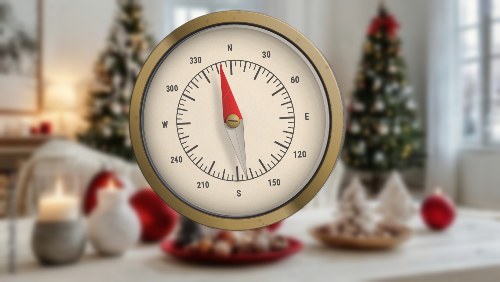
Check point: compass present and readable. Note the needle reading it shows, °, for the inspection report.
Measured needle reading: 350 °
